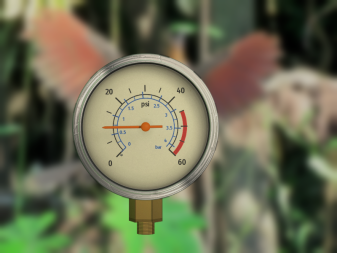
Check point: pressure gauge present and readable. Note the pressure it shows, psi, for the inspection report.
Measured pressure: 10 psi
